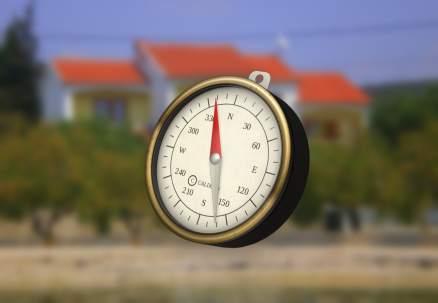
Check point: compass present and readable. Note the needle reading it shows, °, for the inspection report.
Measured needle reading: 340 °
